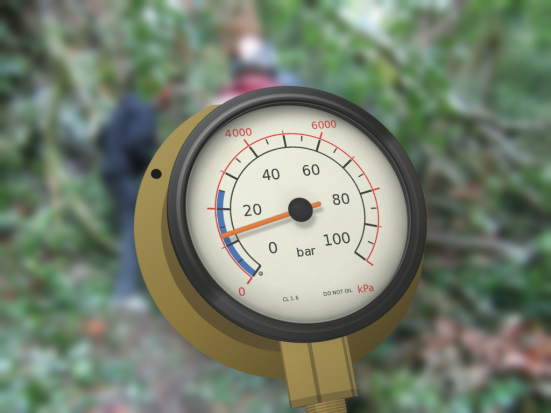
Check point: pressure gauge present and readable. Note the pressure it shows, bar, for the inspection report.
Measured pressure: 12.5 bar
